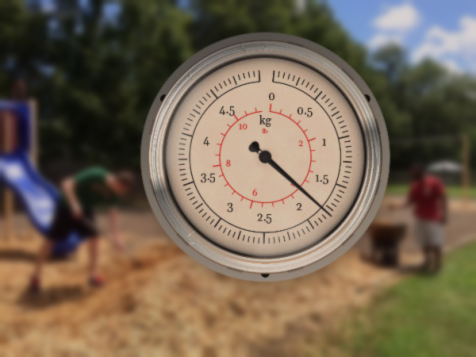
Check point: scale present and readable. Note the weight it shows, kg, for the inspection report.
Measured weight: 1.8 kg
